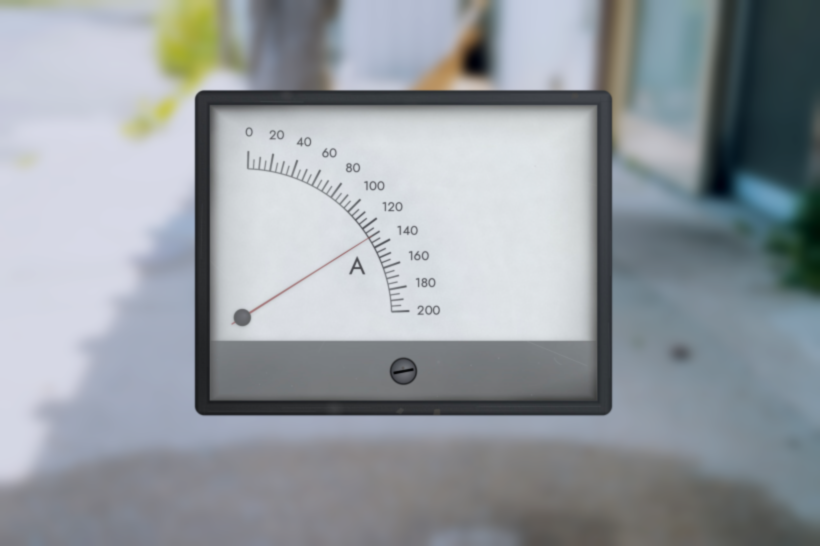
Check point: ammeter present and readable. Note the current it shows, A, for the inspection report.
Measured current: 130 A
